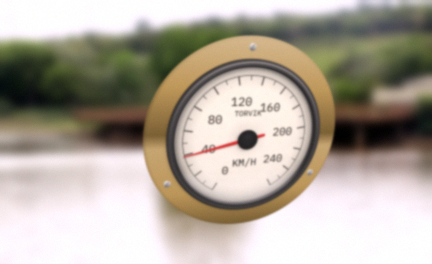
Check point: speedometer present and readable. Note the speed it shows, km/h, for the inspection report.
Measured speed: 40 km/h
